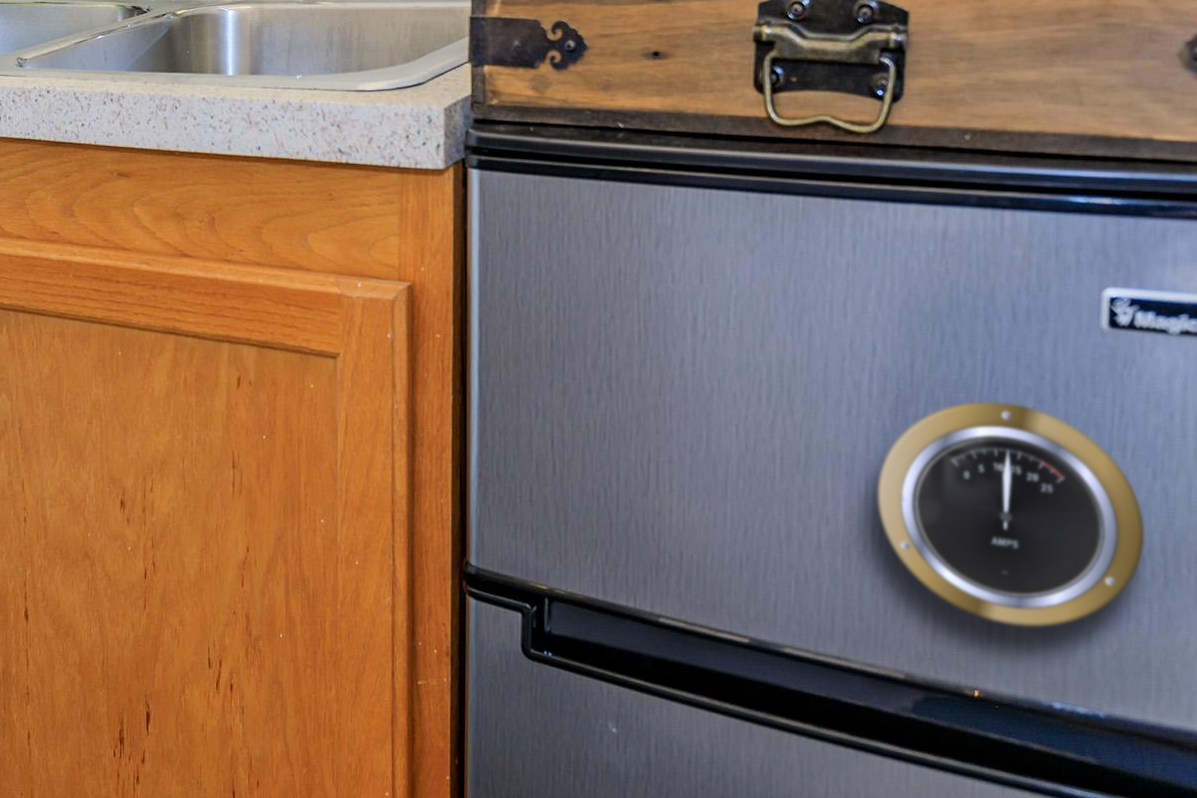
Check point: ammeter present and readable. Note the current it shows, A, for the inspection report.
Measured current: 12.5 A
